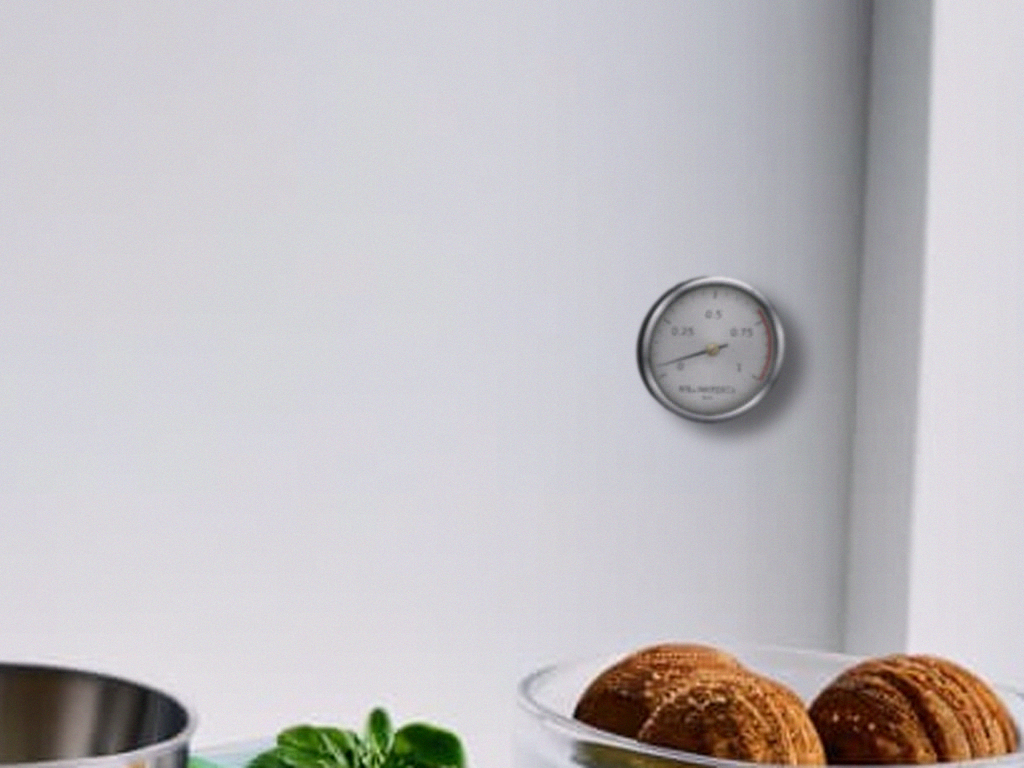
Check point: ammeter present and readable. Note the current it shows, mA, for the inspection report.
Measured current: 0.05 mA
